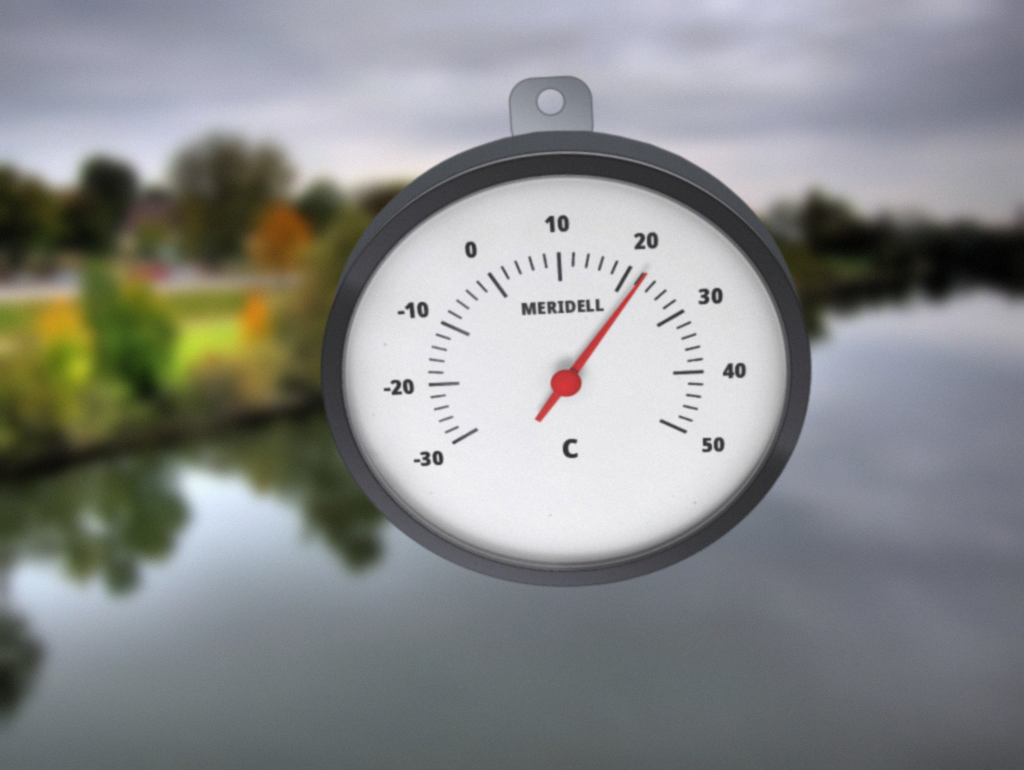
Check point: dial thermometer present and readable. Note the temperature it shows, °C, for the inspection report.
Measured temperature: 22 °C
